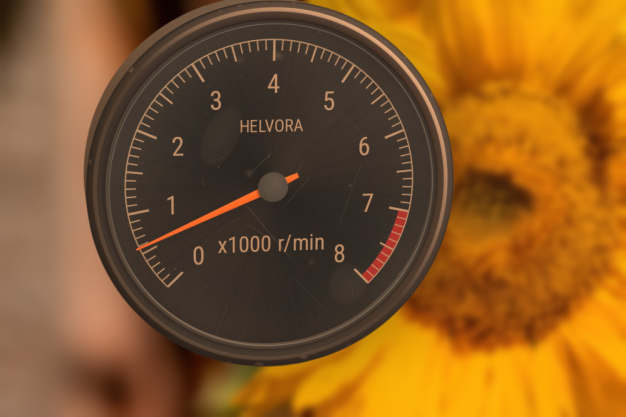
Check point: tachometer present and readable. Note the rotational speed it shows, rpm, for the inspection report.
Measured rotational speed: 600 rpm
